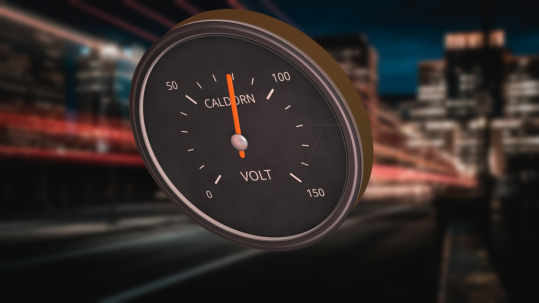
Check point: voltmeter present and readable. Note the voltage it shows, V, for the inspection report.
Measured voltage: 80 V
